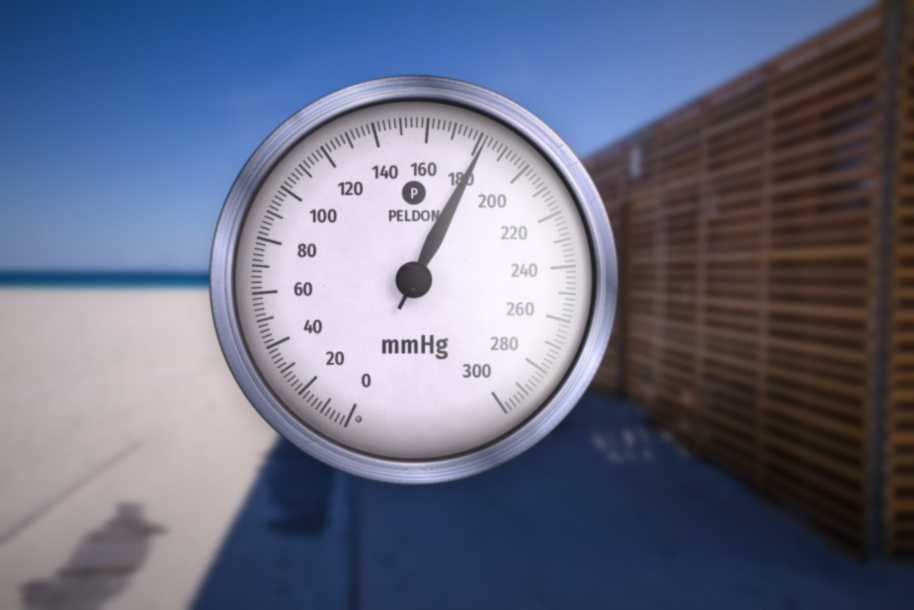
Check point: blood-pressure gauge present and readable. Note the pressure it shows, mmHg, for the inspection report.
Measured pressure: 182 mmHg
